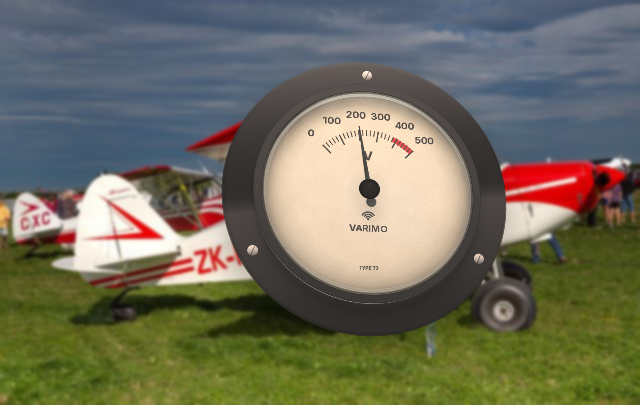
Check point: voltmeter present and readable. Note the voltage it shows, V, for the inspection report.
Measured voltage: 200 V
